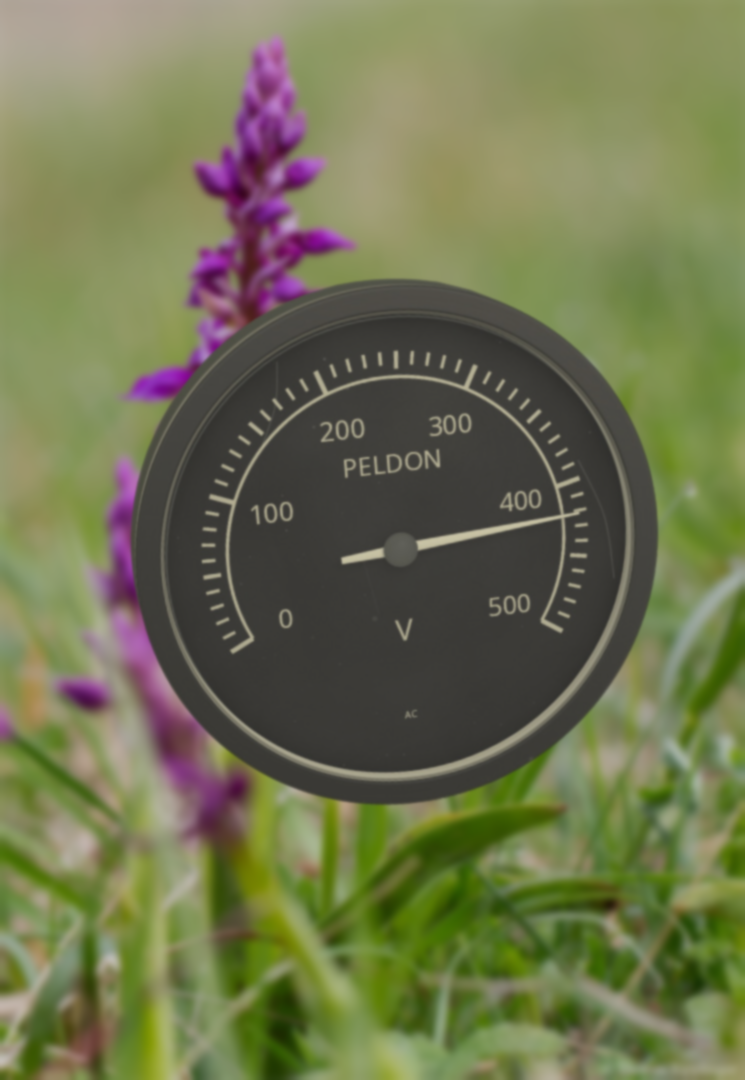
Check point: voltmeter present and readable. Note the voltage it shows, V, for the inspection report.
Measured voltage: 420 V
